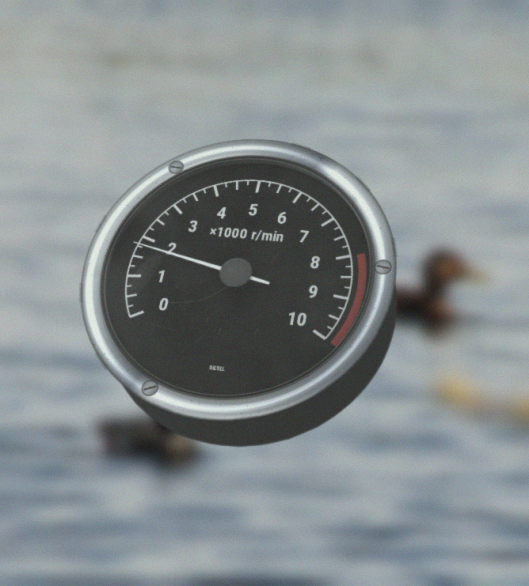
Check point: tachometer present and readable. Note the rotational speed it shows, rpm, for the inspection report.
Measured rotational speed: 1750 rpm
